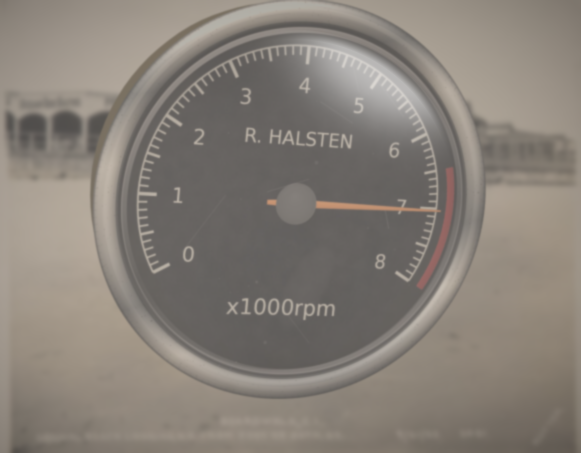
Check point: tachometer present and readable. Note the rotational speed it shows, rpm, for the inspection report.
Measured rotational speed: 7000 rpm
